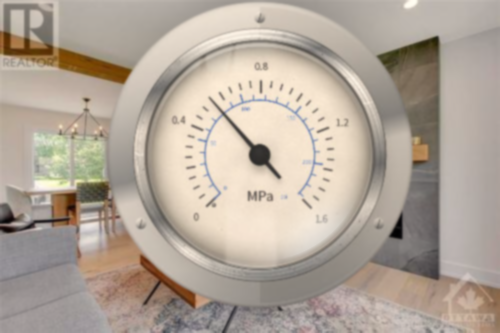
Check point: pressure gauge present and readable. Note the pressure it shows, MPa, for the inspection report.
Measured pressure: 0.55 MPa
